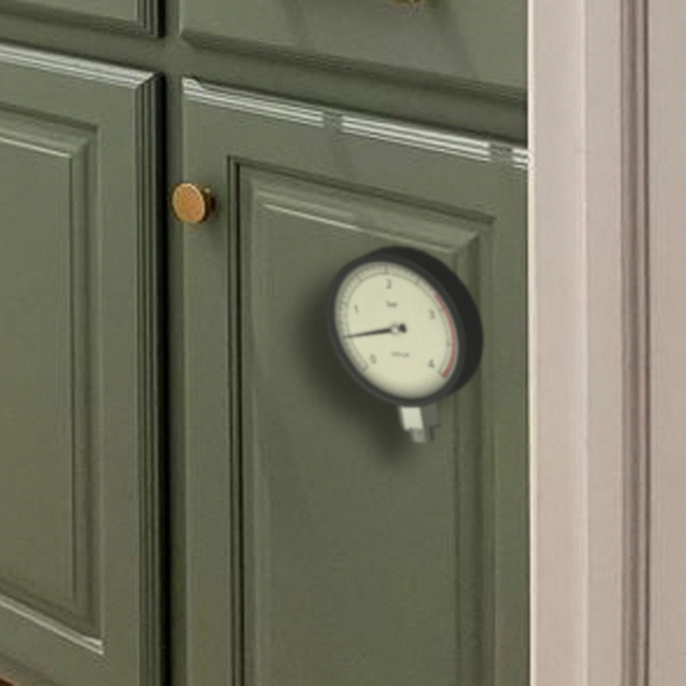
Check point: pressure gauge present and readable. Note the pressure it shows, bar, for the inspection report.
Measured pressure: 0.5 bar
